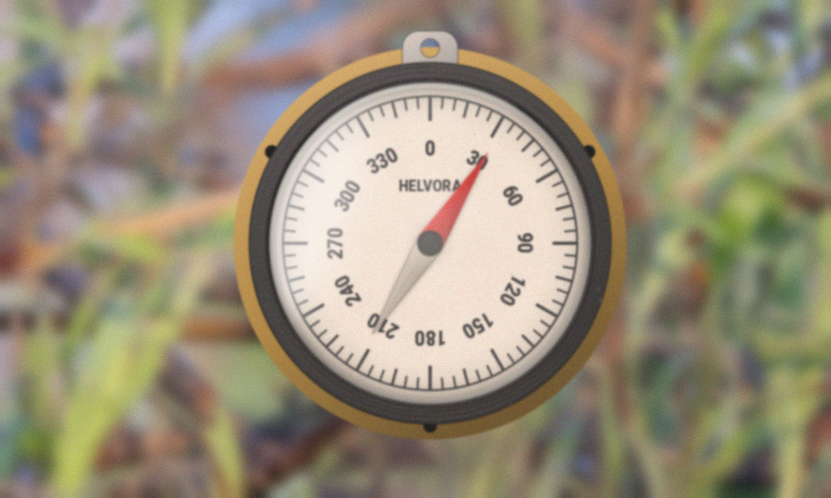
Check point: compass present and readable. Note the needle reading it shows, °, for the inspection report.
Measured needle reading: 32.5 °
